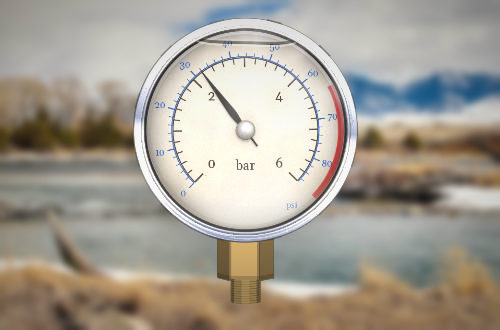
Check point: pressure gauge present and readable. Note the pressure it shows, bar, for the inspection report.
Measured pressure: 2.2 bar
